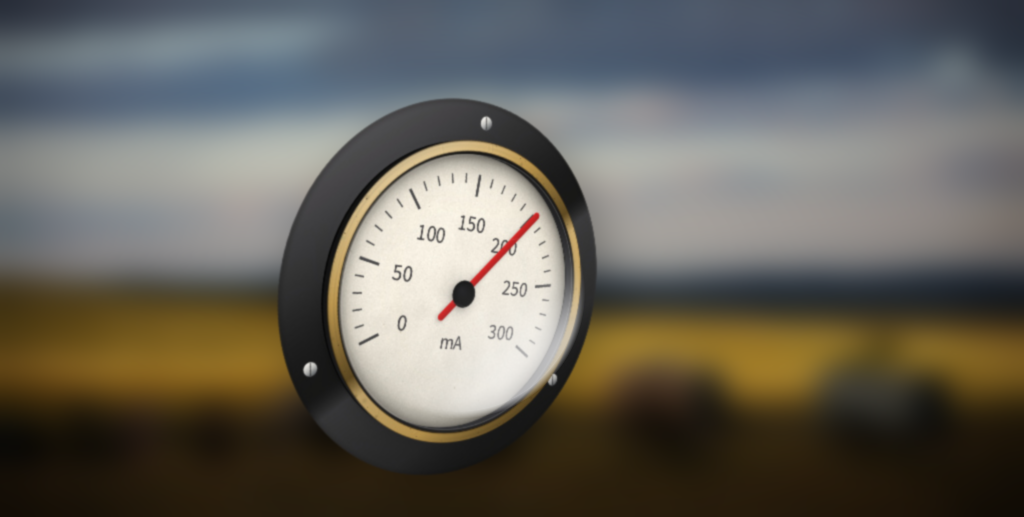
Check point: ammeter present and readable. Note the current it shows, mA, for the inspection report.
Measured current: 200 mA
